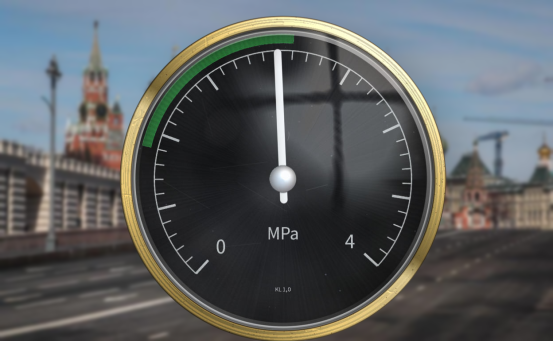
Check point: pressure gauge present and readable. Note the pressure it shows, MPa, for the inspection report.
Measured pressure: 2 MPa
